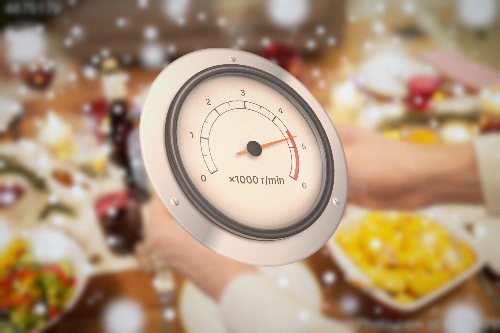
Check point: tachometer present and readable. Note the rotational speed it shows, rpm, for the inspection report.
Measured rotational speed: 4750 rpm
